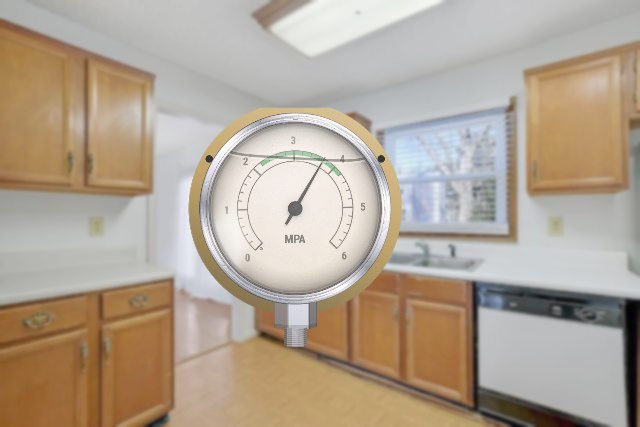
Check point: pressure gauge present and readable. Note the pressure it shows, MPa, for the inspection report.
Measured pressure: 3.7 MPa
